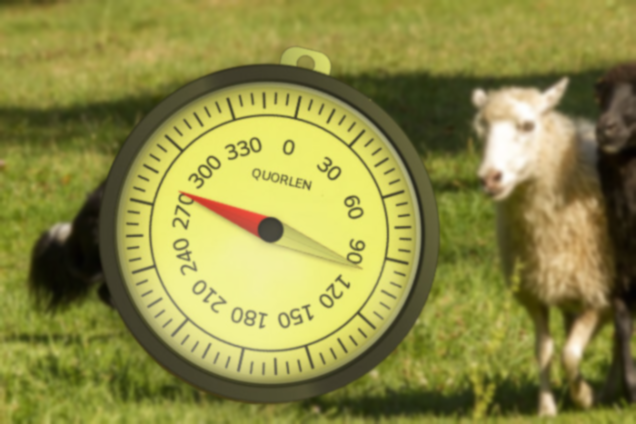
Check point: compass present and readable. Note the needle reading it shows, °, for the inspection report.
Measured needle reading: 280 °
